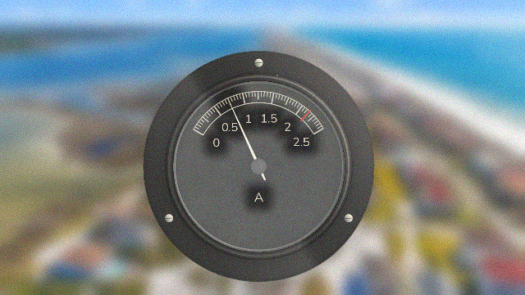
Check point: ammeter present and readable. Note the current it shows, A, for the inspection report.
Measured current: 0.75 A
